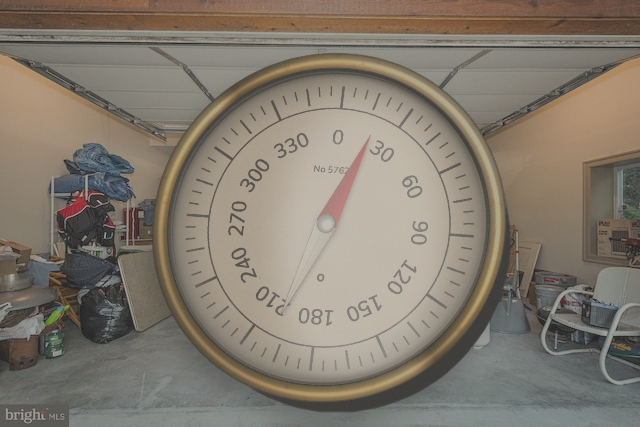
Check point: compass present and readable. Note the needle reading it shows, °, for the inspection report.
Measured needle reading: 20 °
